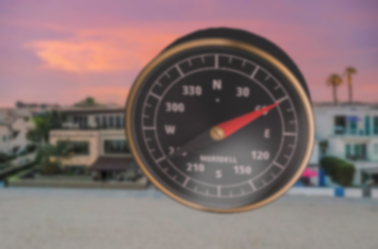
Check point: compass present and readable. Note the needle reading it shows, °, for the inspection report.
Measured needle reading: 60 °
